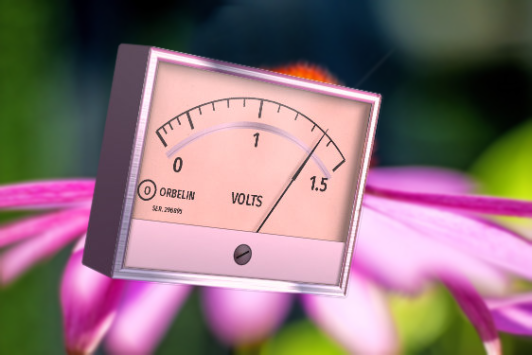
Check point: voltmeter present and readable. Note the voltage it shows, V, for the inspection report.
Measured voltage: 1.35 V
